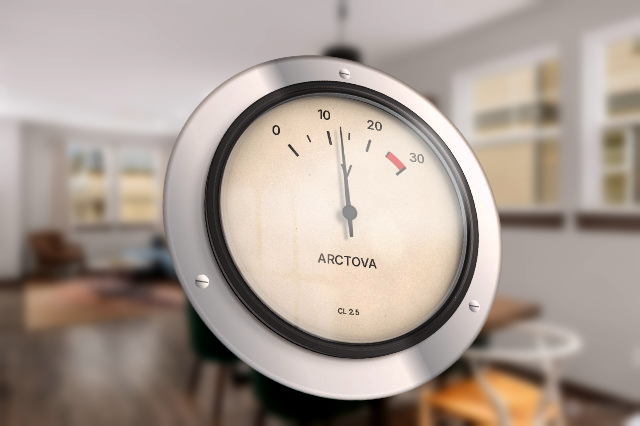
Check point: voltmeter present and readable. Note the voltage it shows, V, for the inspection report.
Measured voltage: 12.5 V
